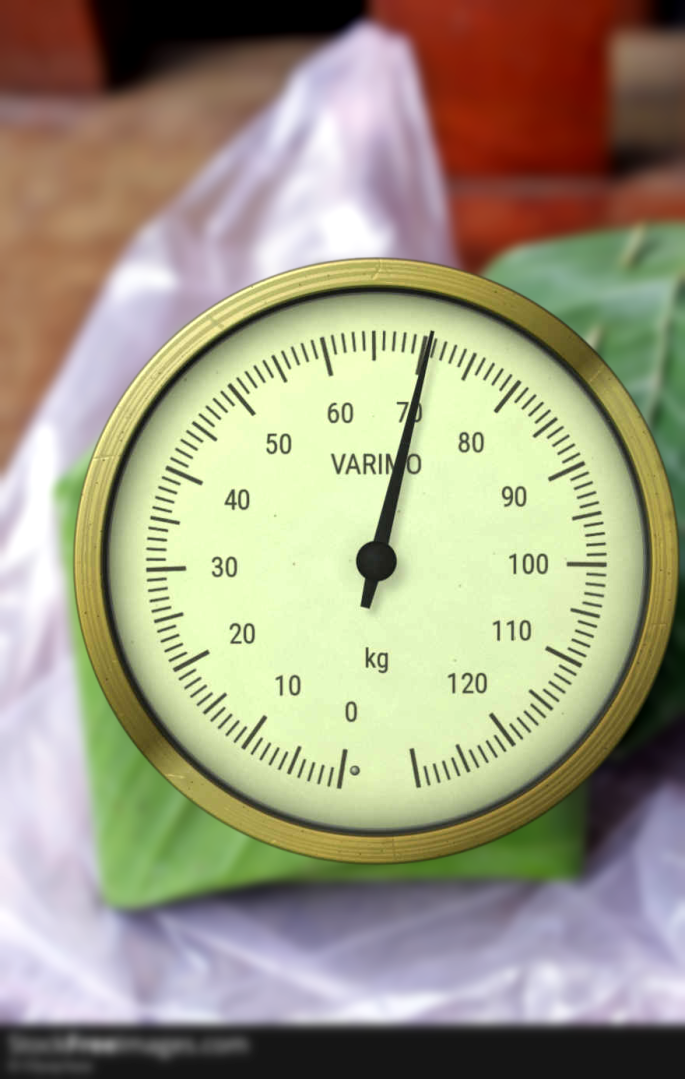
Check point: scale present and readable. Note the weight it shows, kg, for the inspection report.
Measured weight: 70.5 kg
